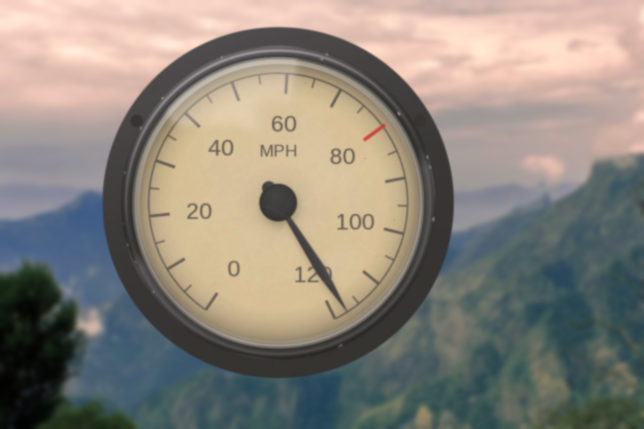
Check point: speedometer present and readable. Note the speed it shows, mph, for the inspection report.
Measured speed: 117.5 mph
